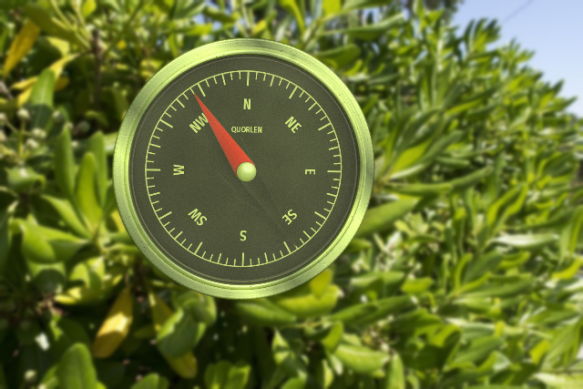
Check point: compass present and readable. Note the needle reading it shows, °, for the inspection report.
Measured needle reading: 325 °
